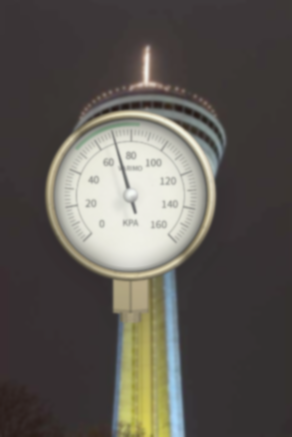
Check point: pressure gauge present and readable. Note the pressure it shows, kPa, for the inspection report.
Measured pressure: 70 kPa
